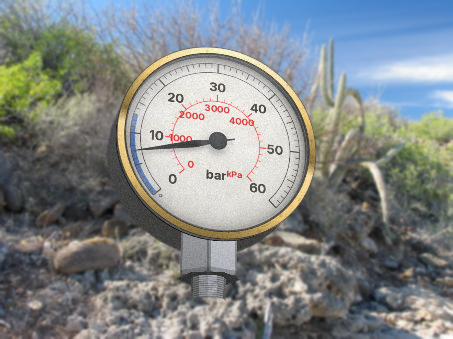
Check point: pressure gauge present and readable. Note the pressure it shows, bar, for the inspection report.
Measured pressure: 7 bar
